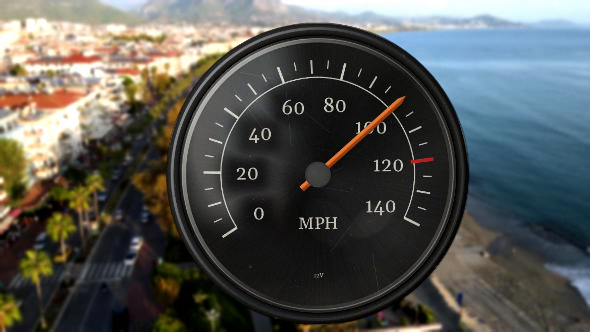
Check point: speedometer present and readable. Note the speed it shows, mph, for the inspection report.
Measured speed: 100 mph
